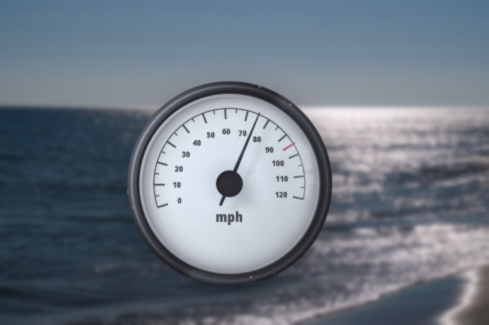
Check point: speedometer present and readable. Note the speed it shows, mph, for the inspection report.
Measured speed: 75 mph
